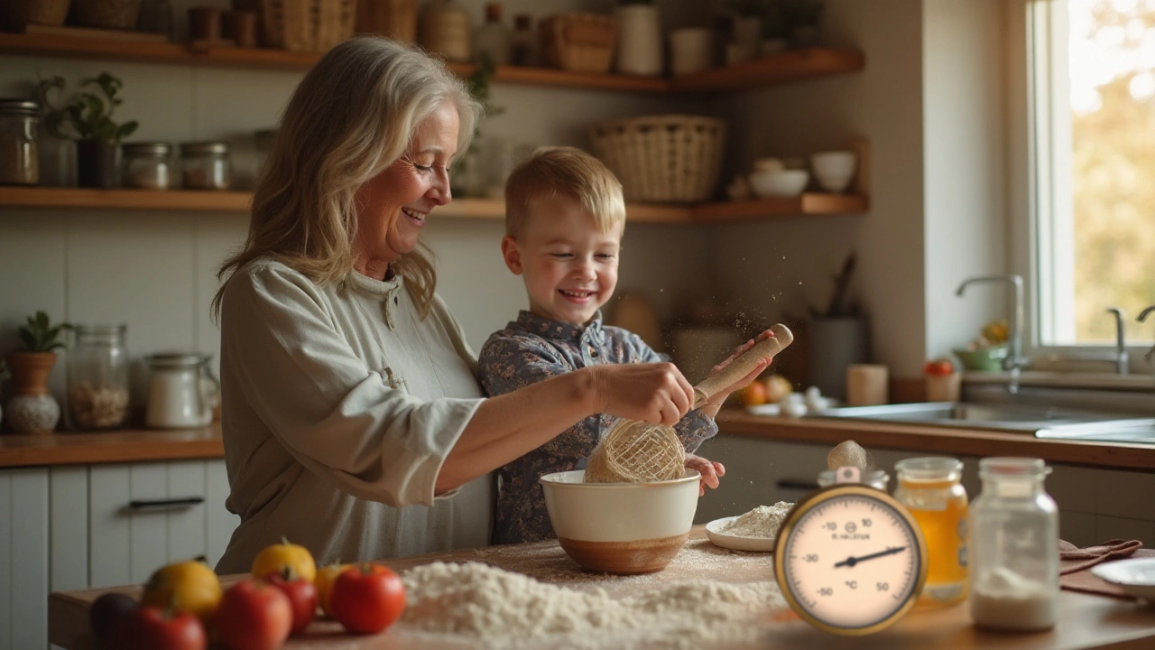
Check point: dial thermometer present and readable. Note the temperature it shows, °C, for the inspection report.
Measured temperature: 30 °C
